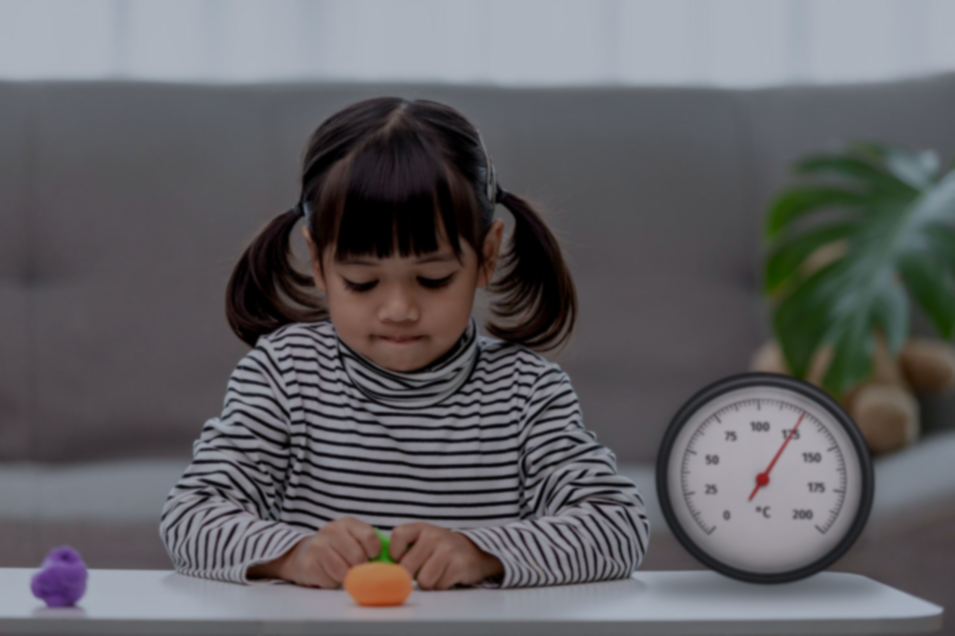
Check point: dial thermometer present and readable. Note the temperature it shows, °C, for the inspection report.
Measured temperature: 125 °C
